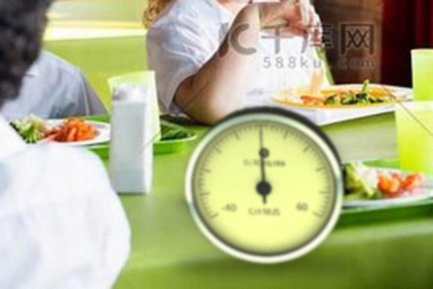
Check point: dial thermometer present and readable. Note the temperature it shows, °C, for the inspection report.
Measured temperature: 10 °C
